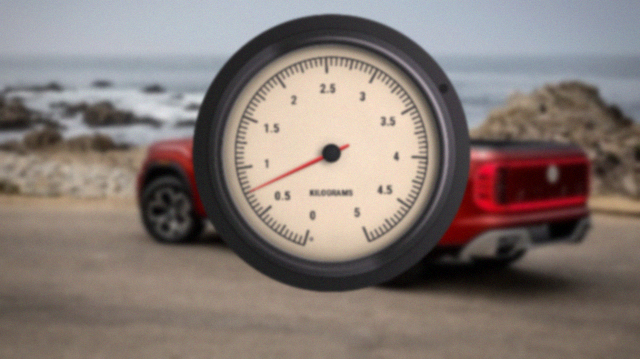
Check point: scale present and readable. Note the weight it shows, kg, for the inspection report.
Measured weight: 0.75 kg
